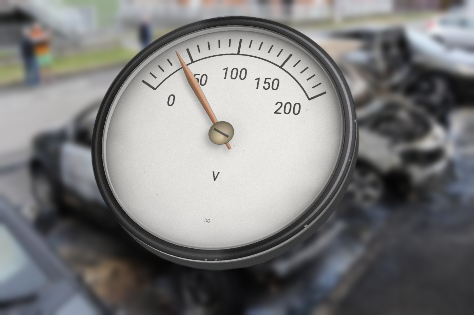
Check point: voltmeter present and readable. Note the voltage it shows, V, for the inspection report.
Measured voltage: 40 V
